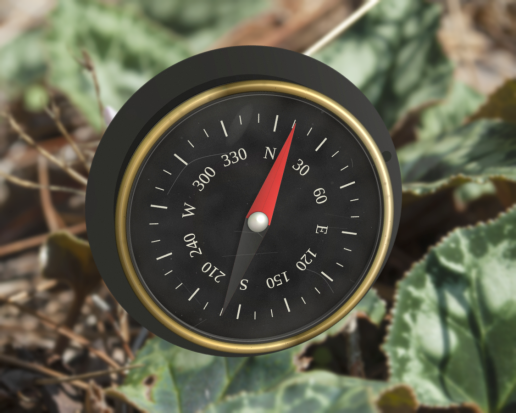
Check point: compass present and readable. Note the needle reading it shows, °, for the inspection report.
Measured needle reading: 10 °
